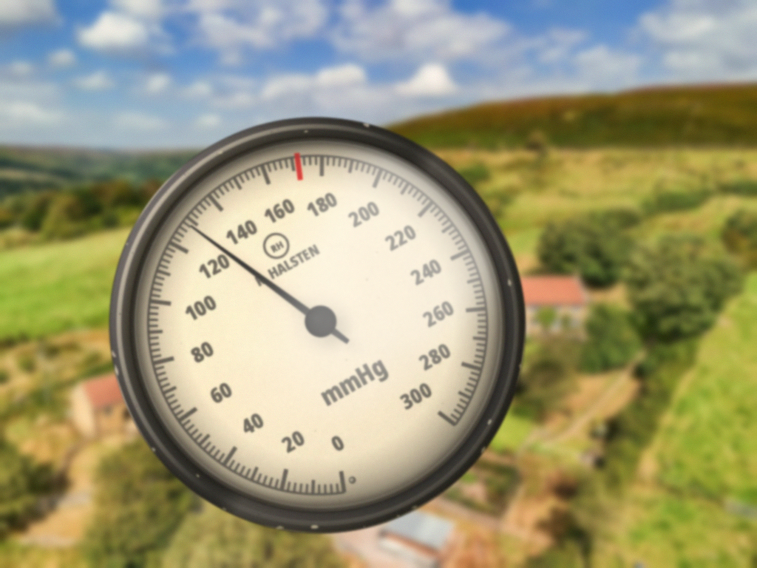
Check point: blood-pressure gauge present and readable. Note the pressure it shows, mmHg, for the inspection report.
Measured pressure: 128 mmHg
